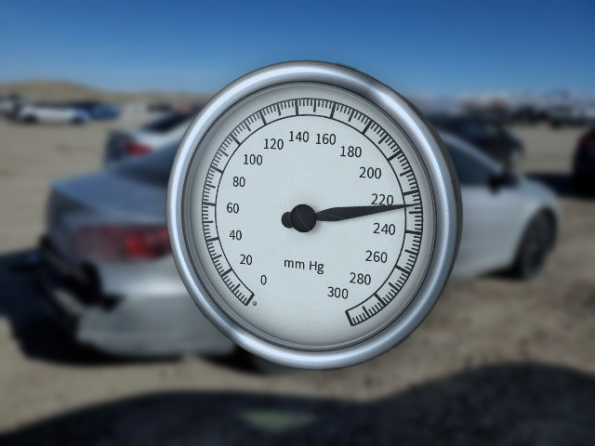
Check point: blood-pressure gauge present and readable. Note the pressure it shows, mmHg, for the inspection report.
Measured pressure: 226 mmHg
